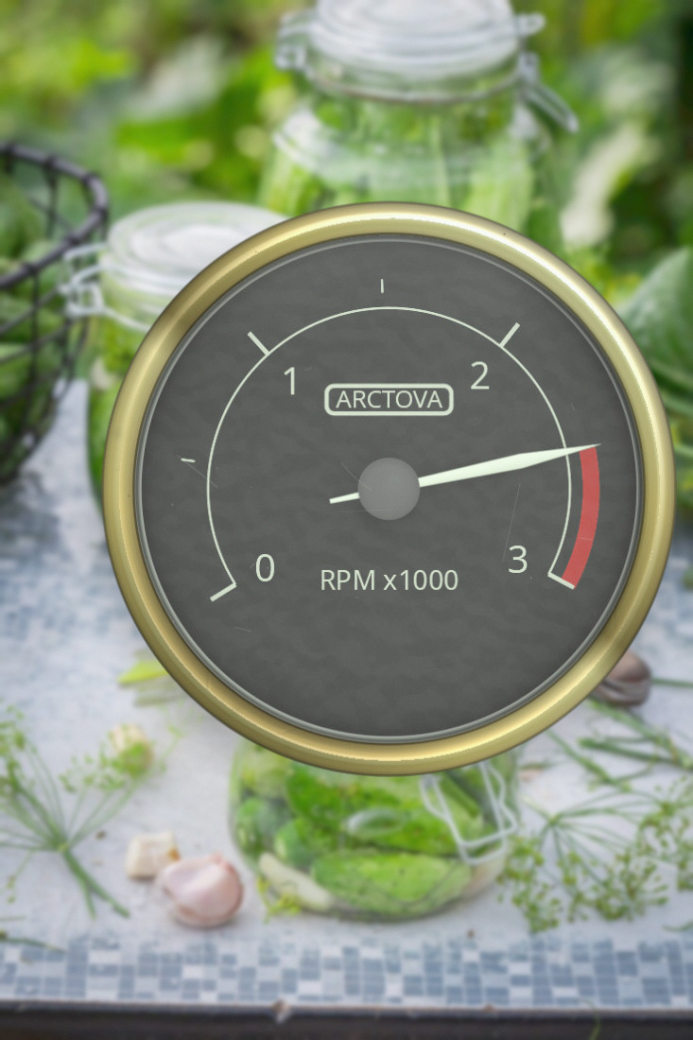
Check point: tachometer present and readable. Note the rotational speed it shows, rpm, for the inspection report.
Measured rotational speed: 2500 rpm
